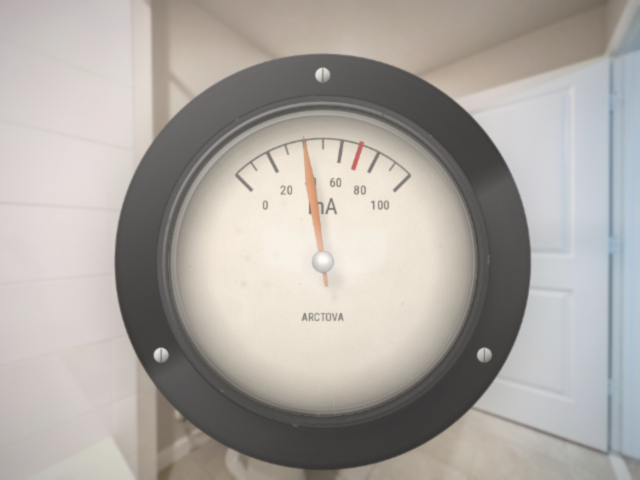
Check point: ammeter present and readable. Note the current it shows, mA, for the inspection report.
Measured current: 40 mA
